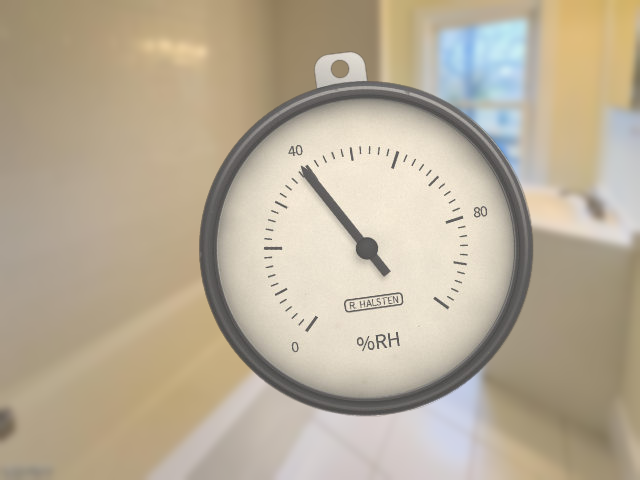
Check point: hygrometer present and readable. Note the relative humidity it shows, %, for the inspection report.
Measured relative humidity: 39 %
